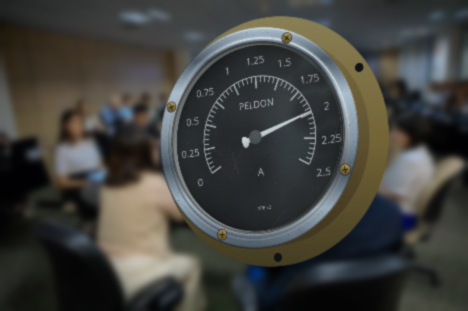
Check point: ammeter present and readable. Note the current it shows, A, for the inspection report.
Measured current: 2 A
